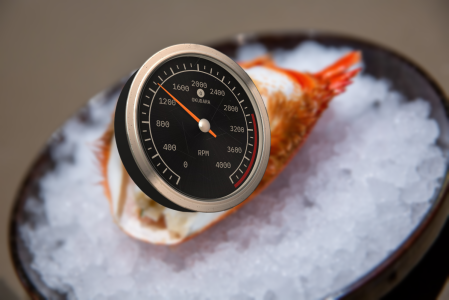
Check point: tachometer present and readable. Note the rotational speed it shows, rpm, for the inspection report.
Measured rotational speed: 1300 rpm
